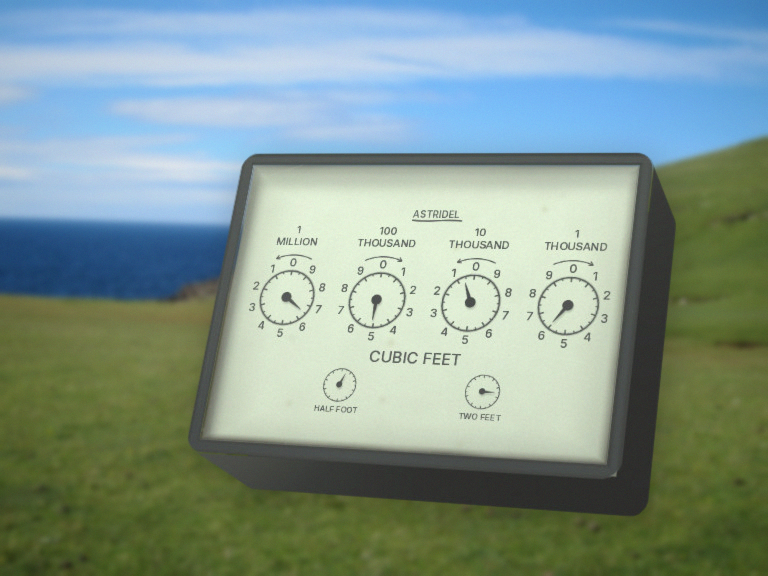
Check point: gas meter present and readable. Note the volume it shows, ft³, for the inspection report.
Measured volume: 650600 ft³
